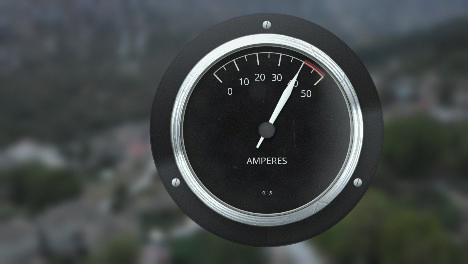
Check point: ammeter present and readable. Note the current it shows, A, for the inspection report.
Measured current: 40 A
